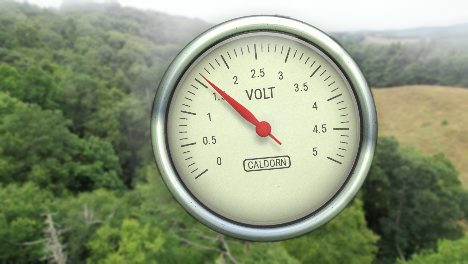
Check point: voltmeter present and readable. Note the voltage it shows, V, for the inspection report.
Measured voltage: 1.6 V
